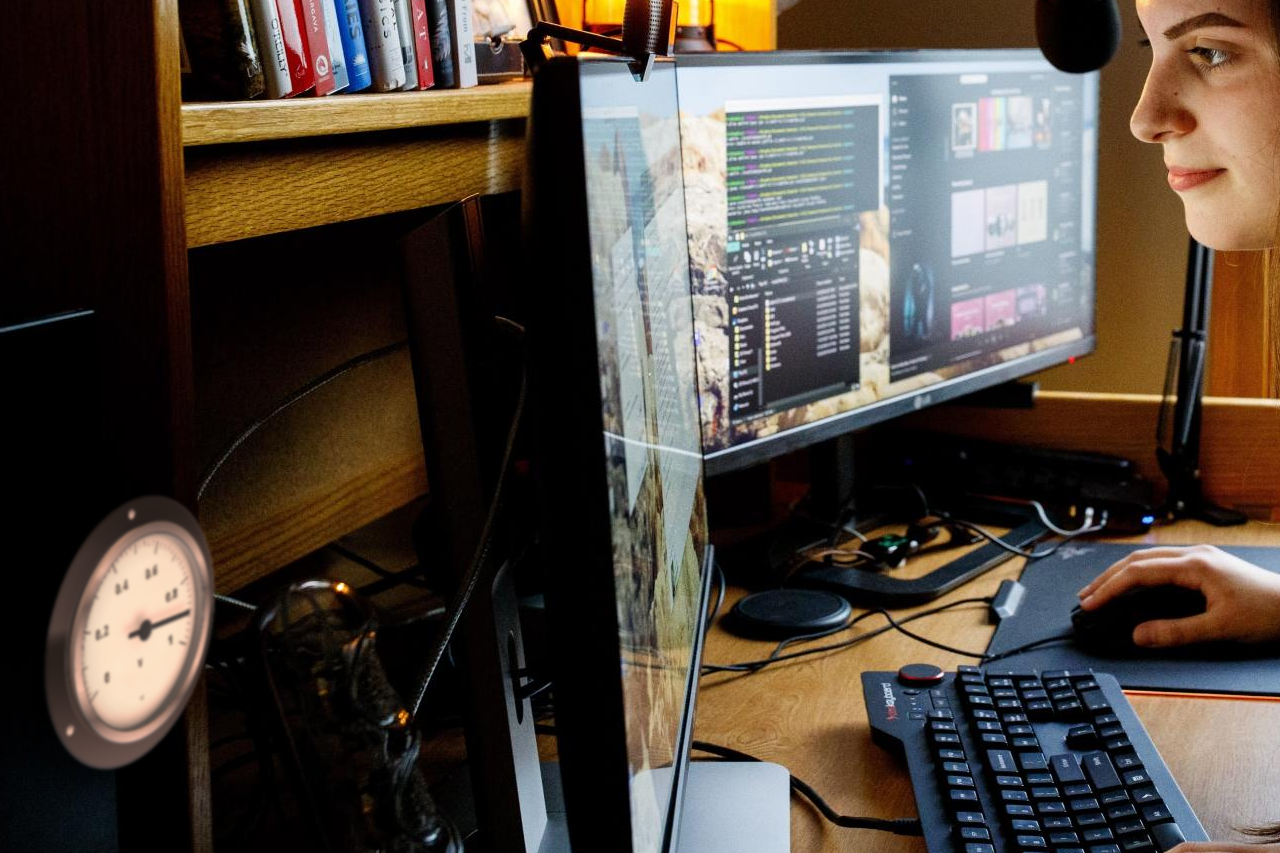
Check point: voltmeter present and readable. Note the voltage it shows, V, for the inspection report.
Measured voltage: 0.9 V
